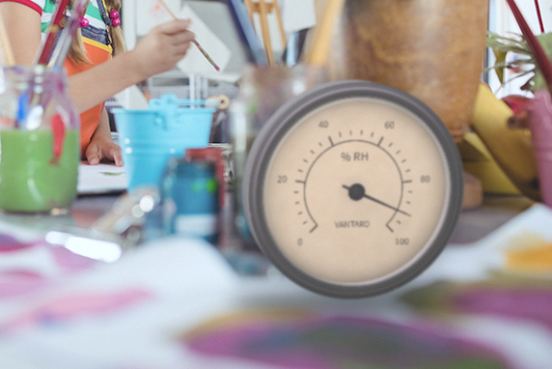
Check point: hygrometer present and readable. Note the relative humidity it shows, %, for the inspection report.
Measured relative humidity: 92 %
